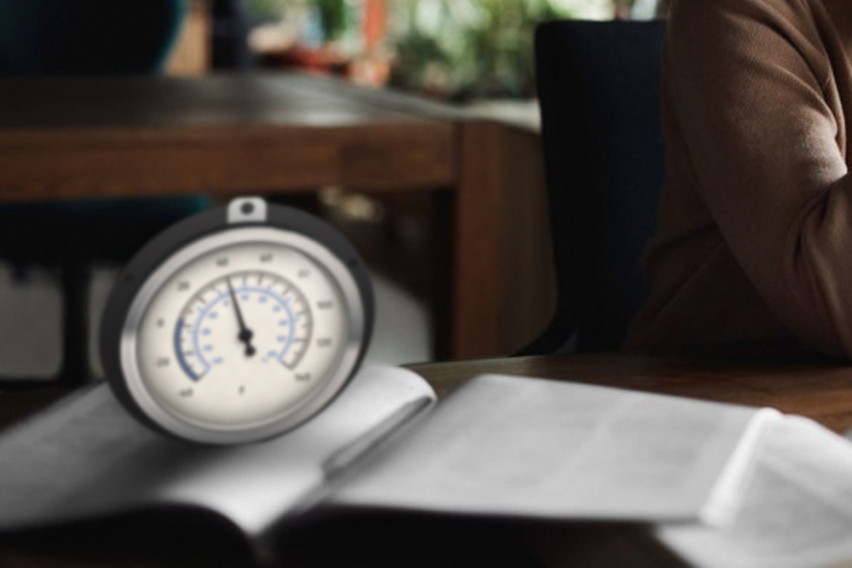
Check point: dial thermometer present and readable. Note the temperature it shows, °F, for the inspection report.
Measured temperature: 40 °F
